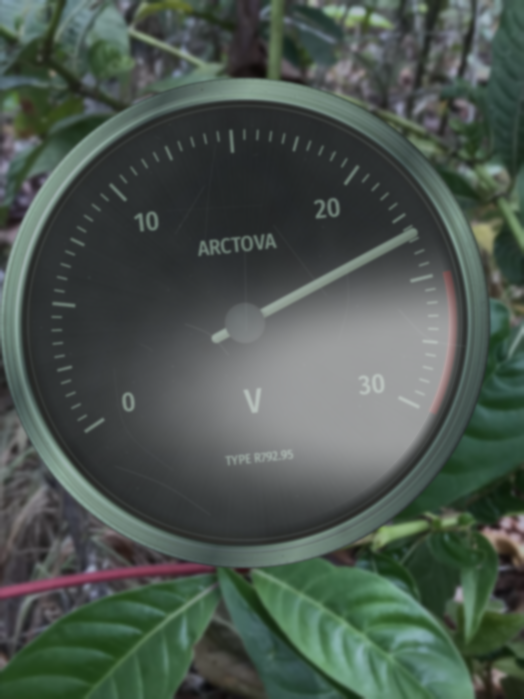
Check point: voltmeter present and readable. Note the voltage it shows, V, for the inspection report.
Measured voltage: 23.25 V
